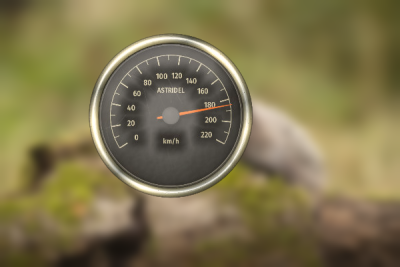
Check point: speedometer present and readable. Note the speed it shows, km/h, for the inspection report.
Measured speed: 185 km/h
